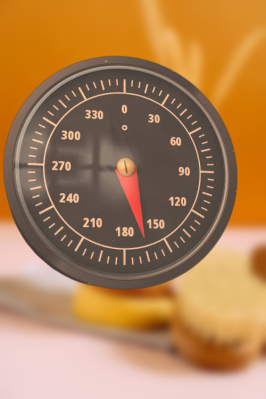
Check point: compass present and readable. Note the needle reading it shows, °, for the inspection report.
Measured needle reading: 165 °
